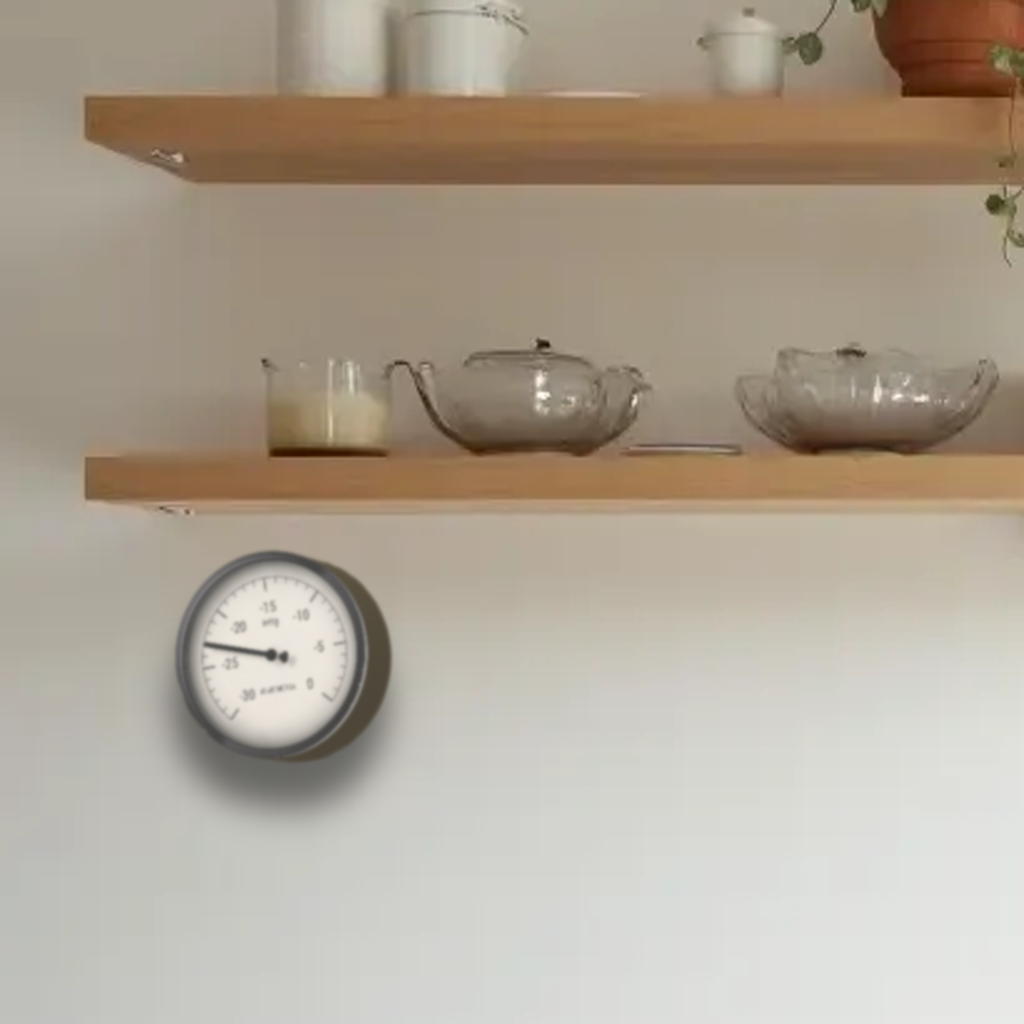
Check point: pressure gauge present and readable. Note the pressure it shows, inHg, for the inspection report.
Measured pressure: -23 inHg
